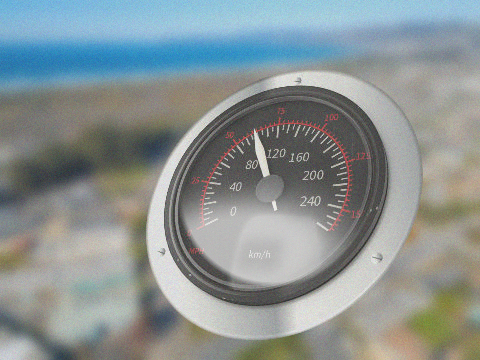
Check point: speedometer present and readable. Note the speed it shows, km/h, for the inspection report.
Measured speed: 100 km/h
